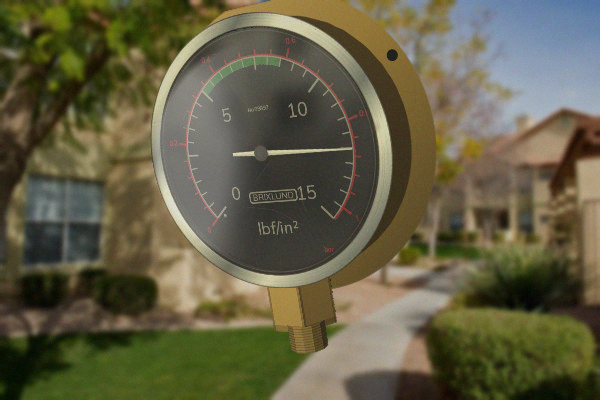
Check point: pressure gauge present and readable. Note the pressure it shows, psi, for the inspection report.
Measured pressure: 12.5 psi
